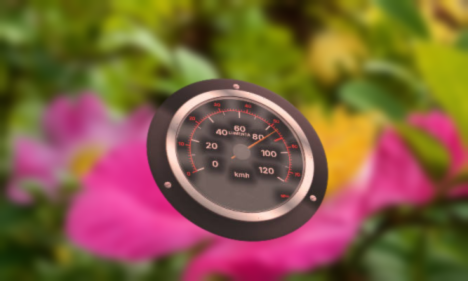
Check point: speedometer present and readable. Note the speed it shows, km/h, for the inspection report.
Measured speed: 85 km/h
